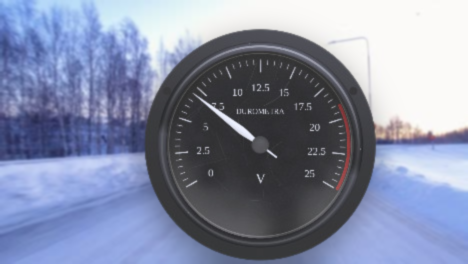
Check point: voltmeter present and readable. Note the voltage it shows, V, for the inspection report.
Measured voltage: 7 V
